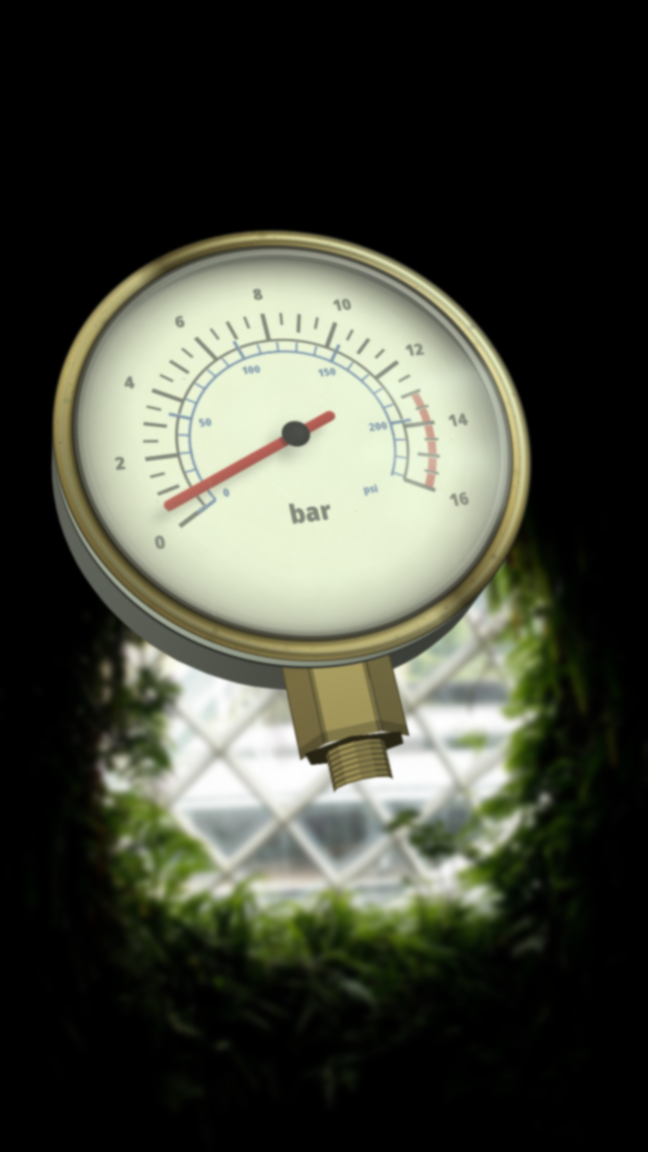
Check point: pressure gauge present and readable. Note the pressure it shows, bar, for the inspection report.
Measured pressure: 0.5 bar
